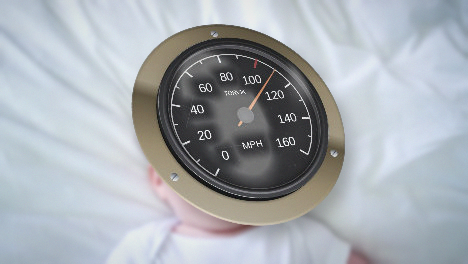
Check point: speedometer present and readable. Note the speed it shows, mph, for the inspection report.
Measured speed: 110 mph
